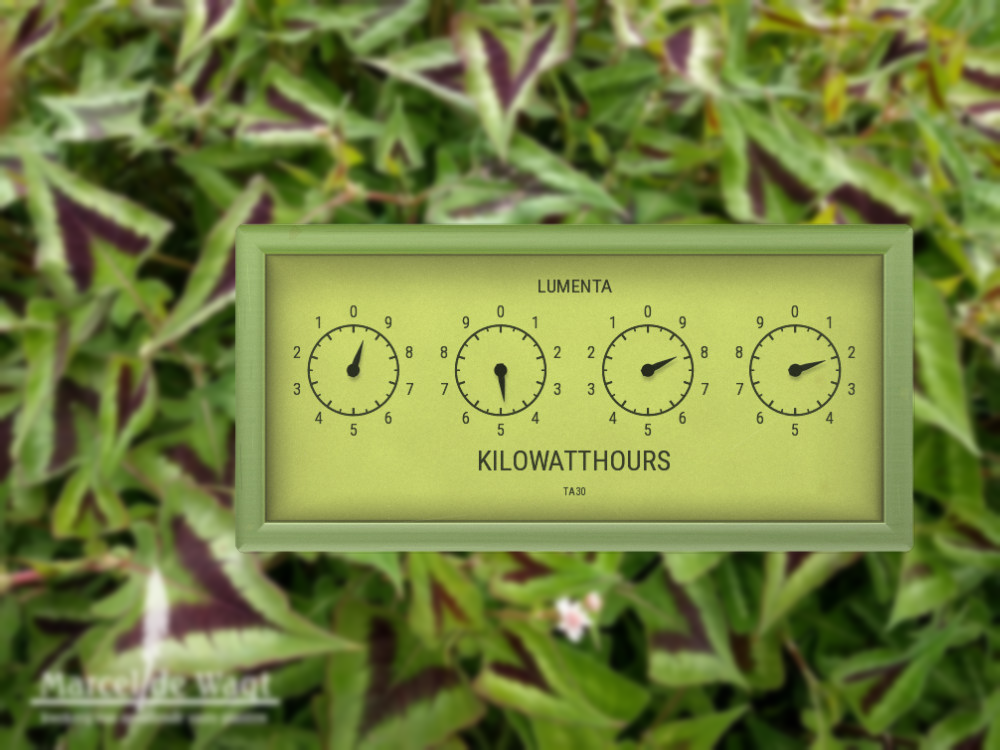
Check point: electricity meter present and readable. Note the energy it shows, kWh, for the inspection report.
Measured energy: 9482 kWh
